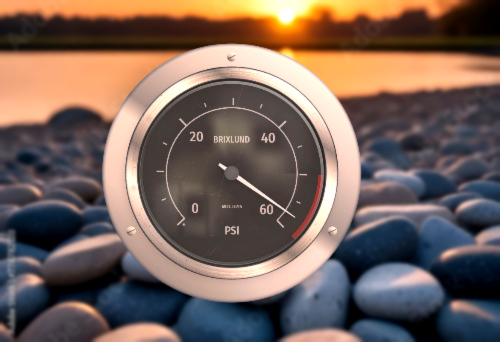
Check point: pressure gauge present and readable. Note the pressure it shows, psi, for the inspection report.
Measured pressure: 57.5 psi
